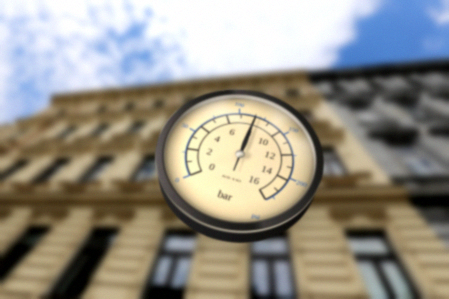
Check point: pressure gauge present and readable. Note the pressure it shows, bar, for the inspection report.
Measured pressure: 8 bar
